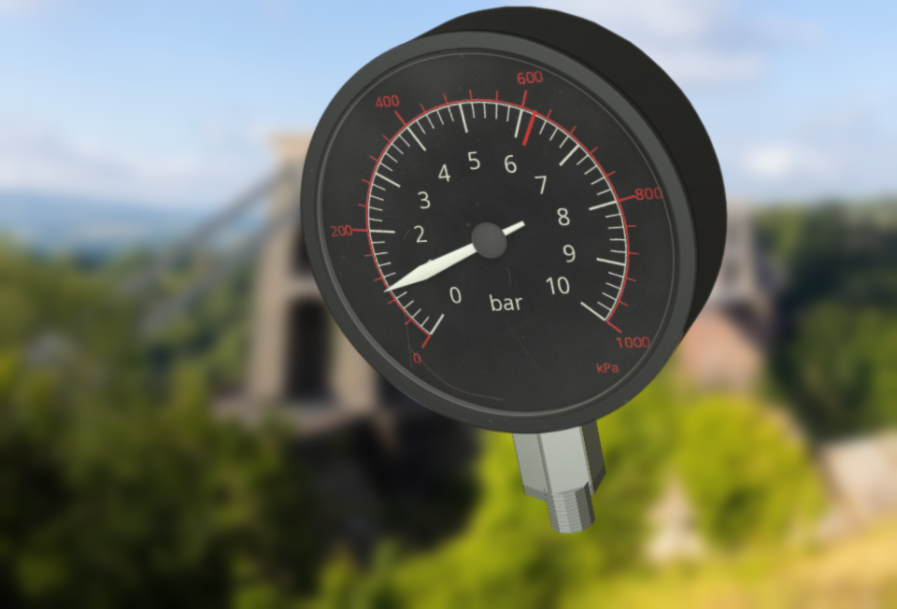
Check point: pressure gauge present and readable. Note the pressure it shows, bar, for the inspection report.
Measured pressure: 1 bar
